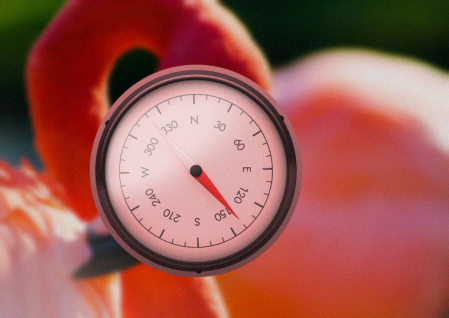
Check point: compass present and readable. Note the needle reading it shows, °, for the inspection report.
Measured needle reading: 140 °
